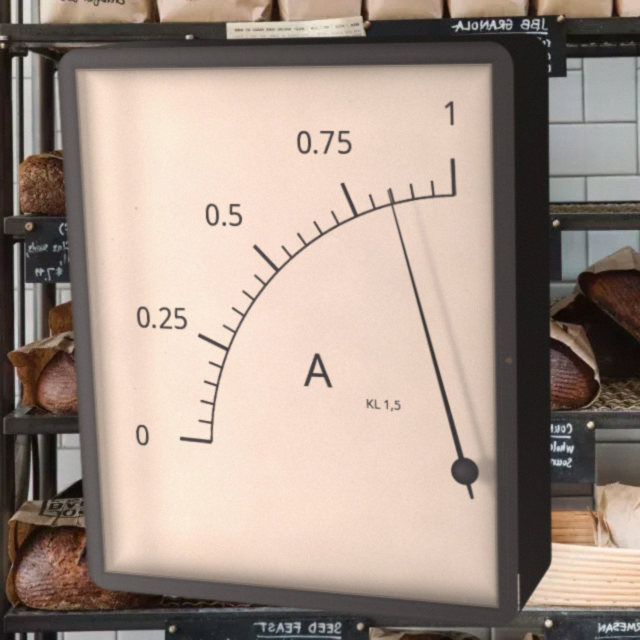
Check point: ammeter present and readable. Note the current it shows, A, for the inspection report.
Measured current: 0.85 A
